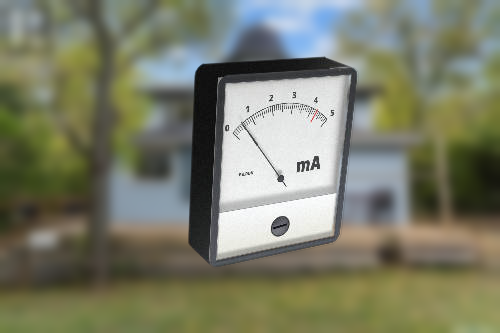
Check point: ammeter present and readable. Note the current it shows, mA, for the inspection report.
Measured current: 0.5 mA
